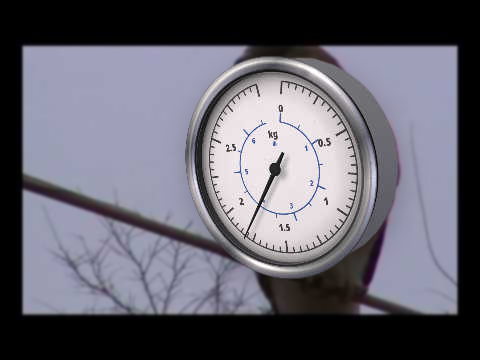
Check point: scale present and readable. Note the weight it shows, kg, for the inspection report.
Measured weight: 1.8 kg
